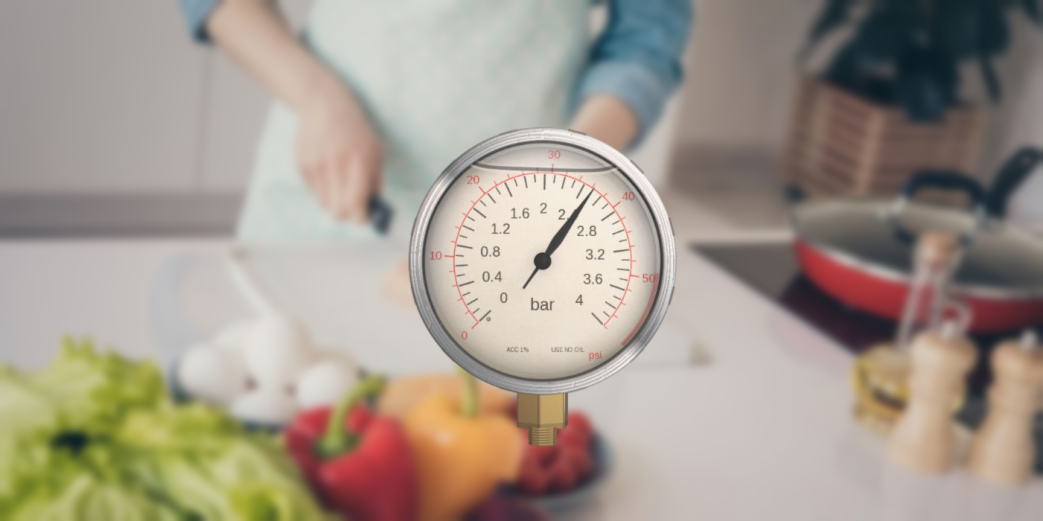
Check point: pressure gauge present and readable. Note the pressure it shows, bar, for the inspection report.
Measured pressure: 2.5 bar
